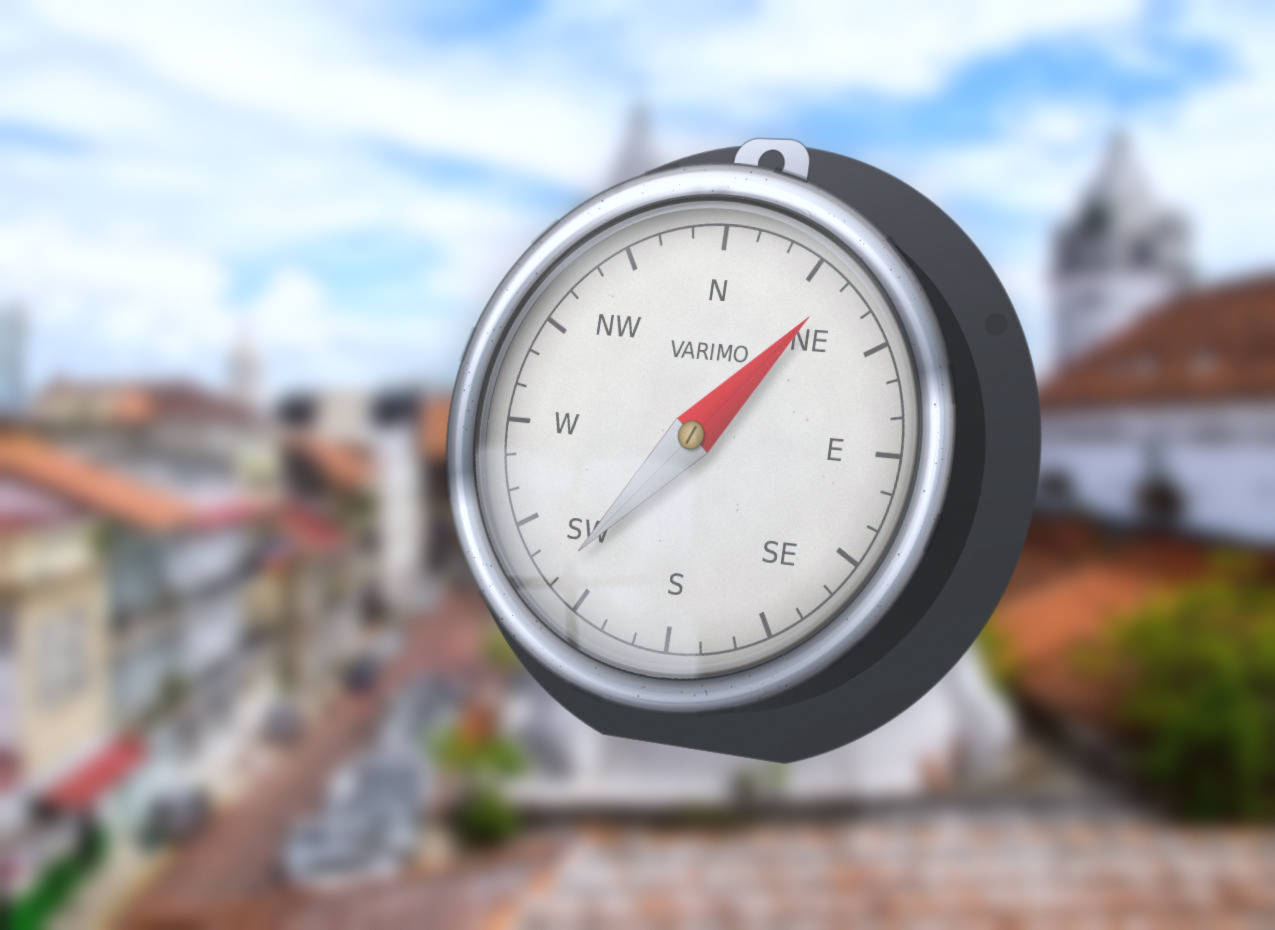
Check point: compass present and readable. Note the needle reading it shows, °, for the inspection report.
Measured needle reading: 40 °
